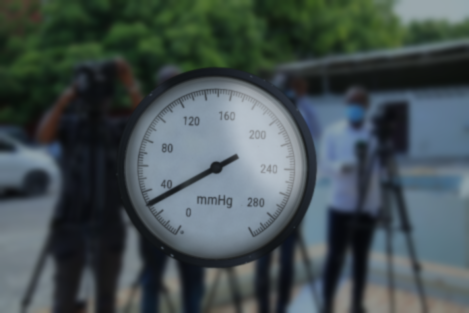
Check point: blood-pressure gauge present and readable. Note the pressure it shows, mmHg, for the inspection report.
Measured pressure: 30 mmHg
